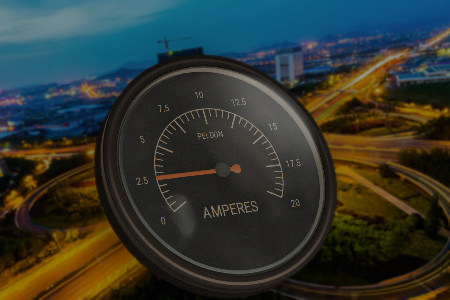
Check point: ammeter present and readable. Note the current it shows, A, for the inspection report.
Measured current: 2.5 A
